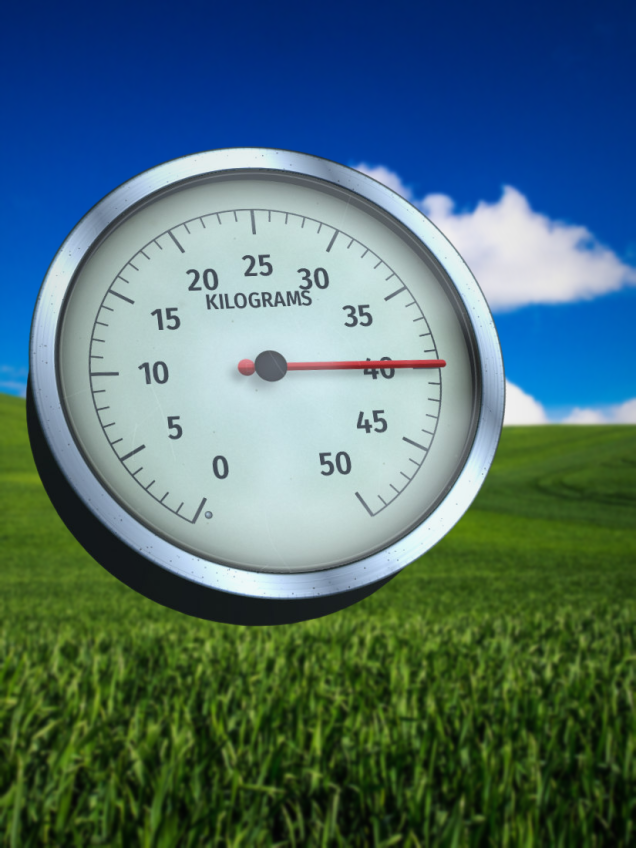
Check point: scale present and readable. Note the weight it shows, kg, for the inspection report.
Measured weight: 40 kg
